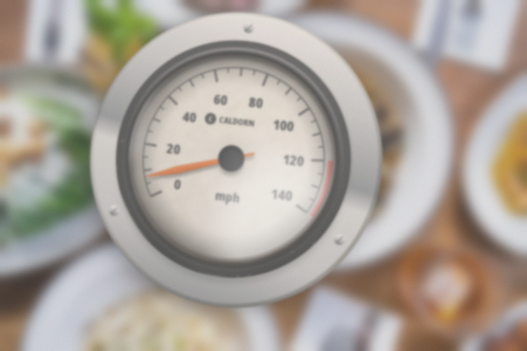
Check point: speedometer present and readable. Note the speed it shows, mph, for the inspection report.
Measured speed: 7.5 mph
